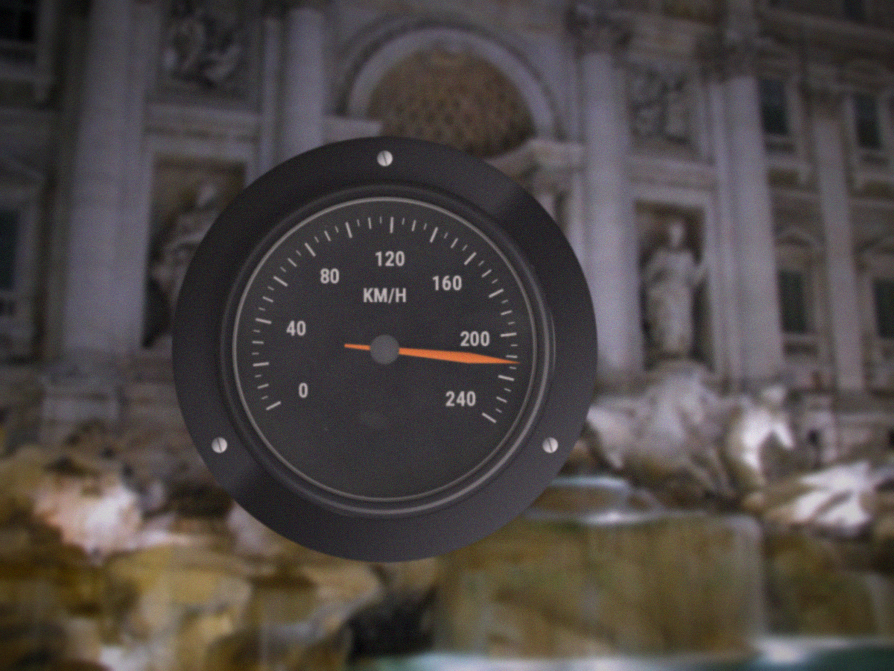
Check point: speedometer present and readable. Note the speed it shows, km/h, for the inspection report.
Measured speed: 212.5 km/h
